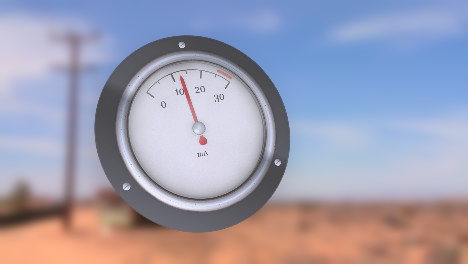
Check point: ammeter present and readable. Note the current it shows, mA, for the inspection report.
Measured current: 12.5 mA
